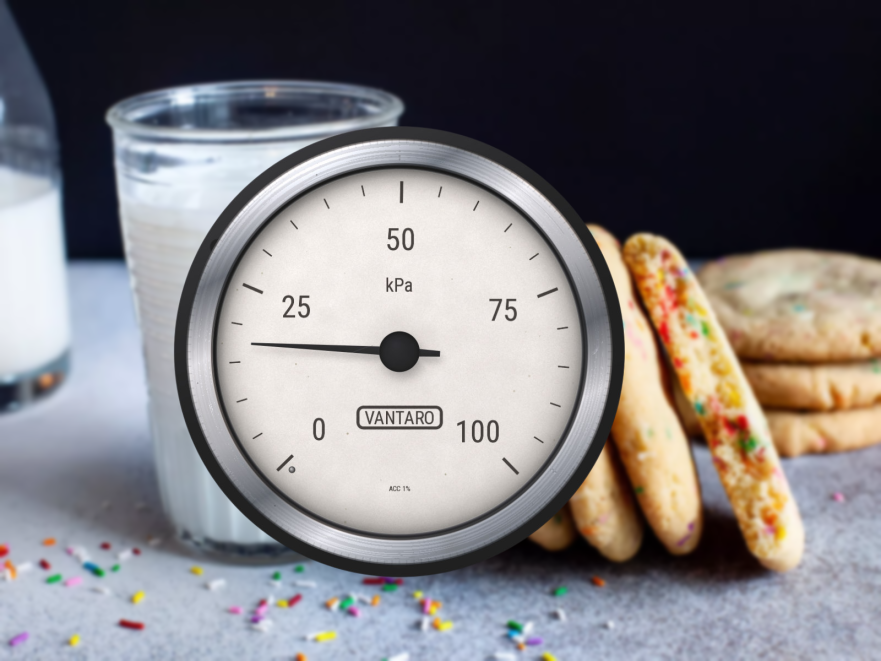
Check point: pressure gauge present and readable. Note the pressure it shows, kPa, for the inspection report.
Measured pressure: 17.5 kPa
